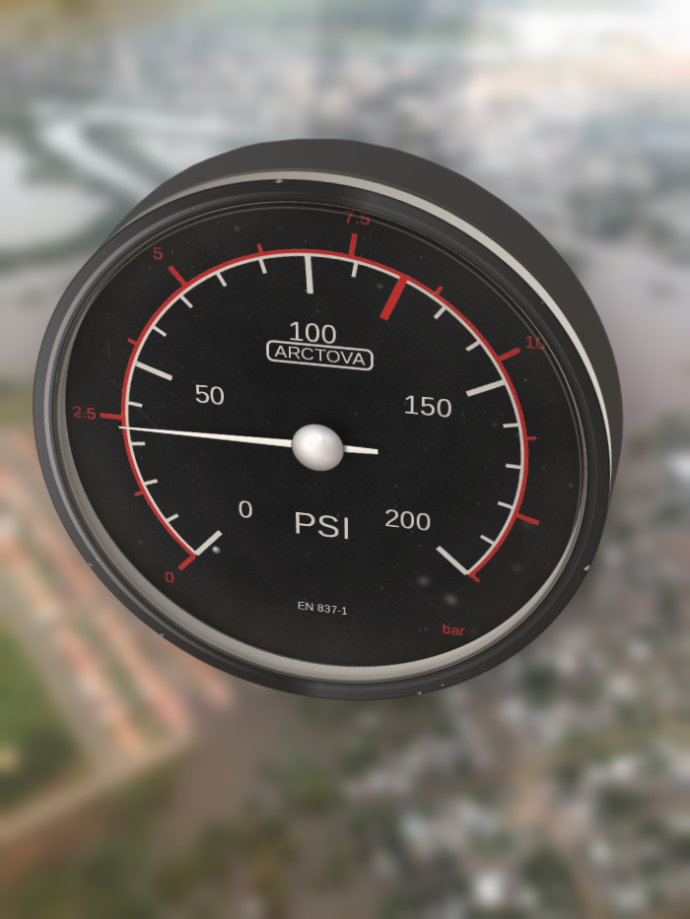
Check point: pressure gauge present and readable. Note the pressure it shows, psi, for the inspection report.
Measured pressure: 35 psi
